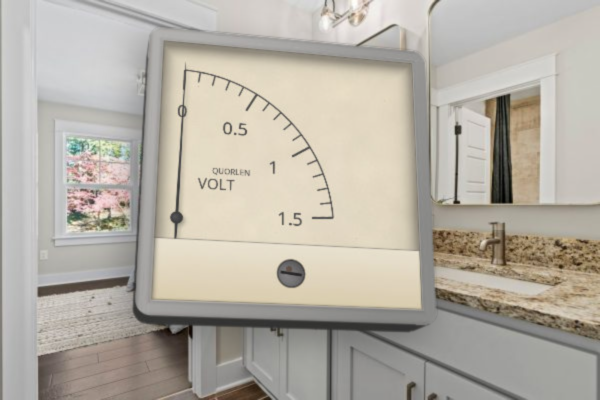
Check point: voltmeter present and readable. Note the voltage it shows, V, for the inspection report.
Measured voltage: 0 V
